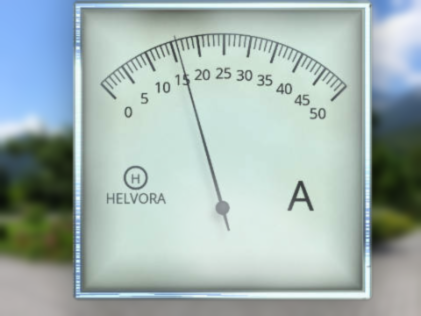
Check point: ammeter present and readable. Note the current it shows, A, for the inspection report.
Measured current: 16 A
